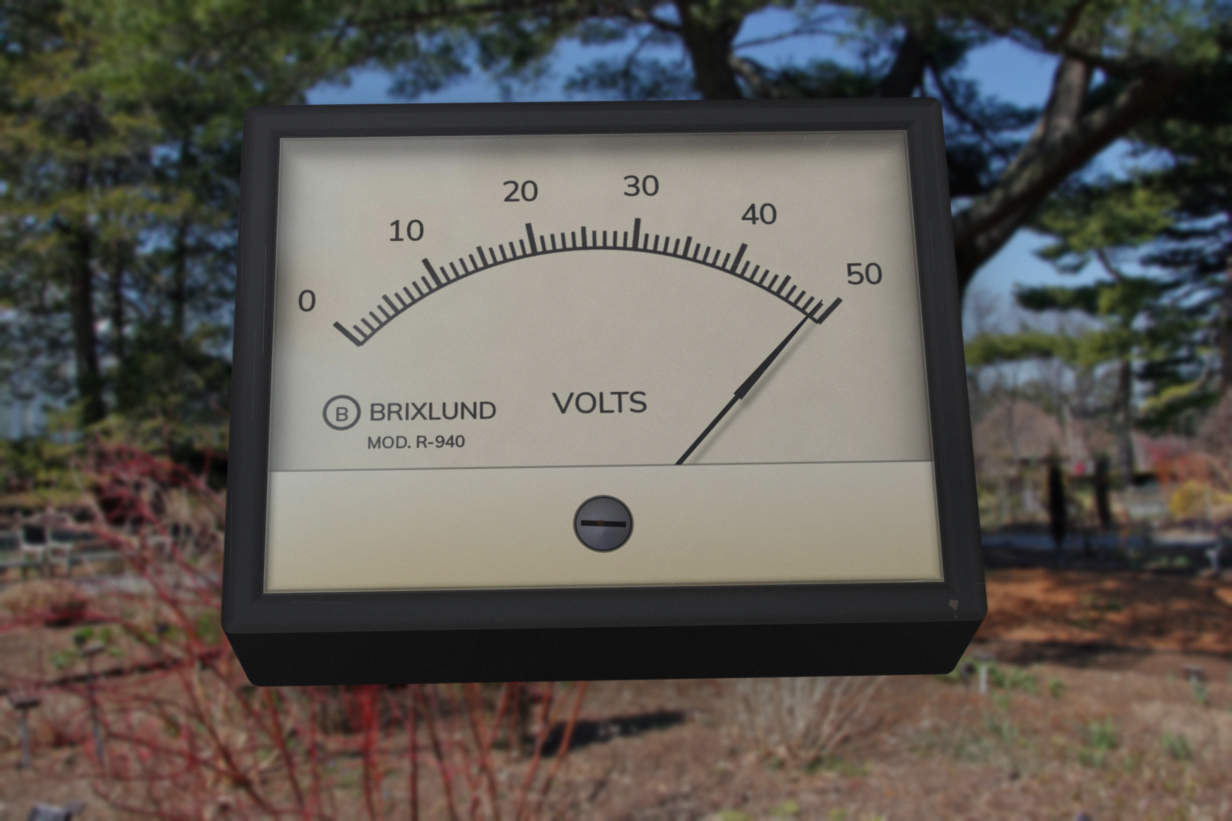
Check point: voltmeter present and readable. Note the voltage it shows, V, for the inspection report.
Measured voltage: 49 V
